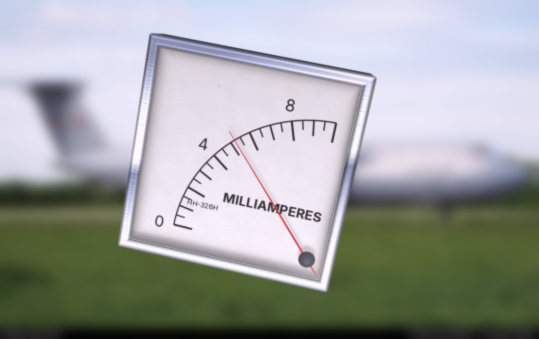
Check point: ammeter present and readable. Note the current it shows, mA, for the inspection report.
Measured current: 5.25 mA
